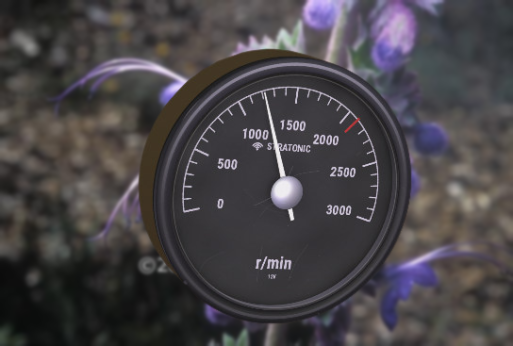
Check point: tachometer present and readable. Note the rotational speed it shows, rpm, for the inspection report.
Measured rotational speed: 1200 rpm
